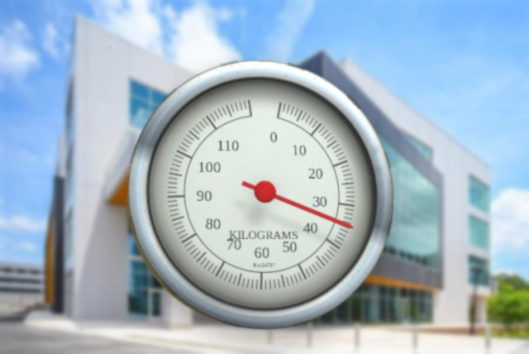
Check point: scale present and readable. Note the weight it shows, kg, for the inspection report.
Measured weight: 35 kg
